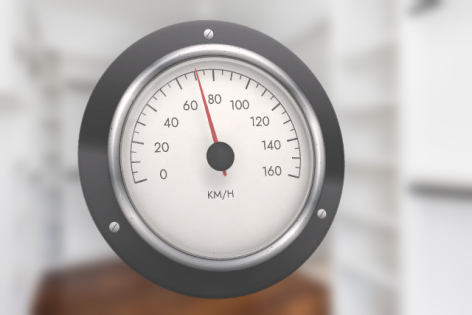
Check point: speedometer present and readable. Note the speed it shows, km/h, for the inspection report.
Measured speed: 70 km/h
